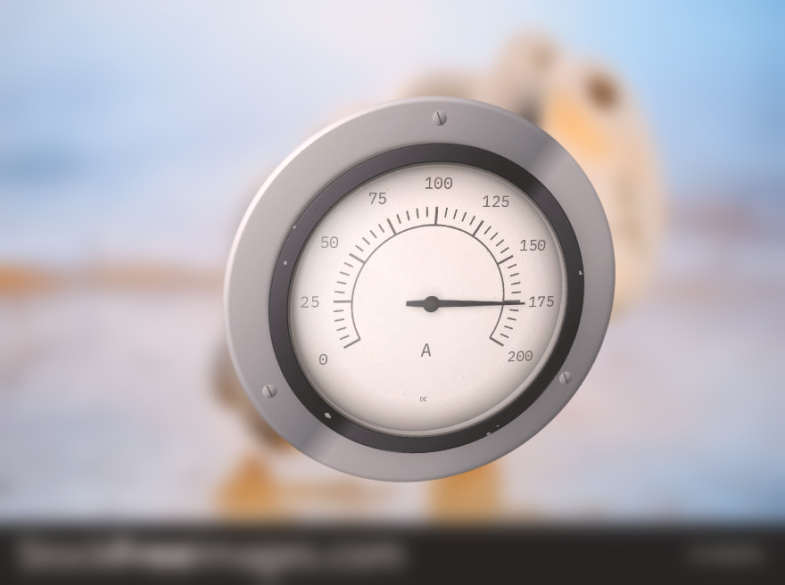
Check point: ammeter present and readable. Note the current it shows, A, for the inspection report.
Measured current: 175 A
